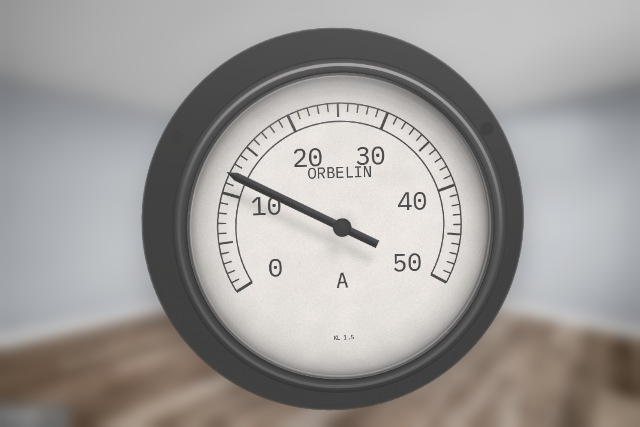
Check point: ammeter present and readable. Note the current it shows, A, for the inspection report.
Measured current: 12 A
